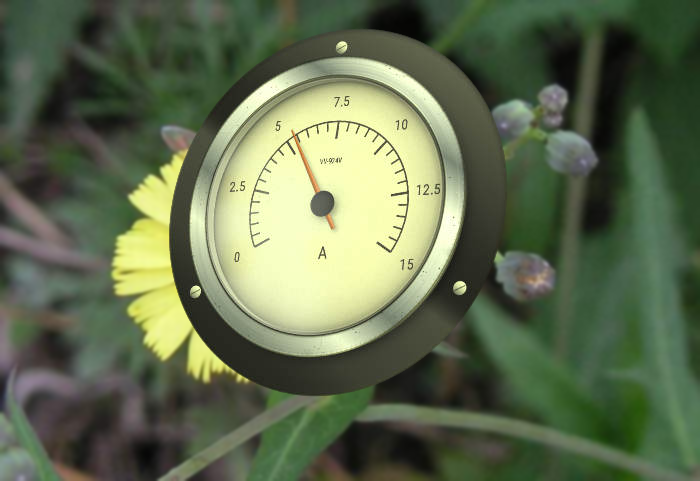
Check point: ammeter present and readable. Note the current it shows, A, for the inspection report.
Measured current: 5.5 A
